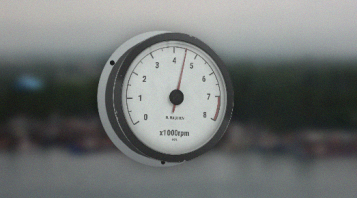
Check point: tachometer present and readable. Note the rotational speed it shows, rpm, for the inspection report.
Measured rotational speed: 4500 rpm
